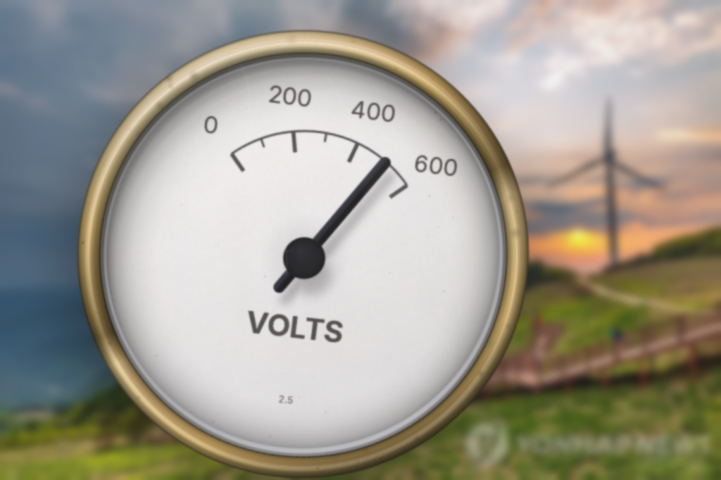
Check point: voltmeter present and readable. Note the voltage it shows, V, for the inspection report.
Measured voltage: 500 V
